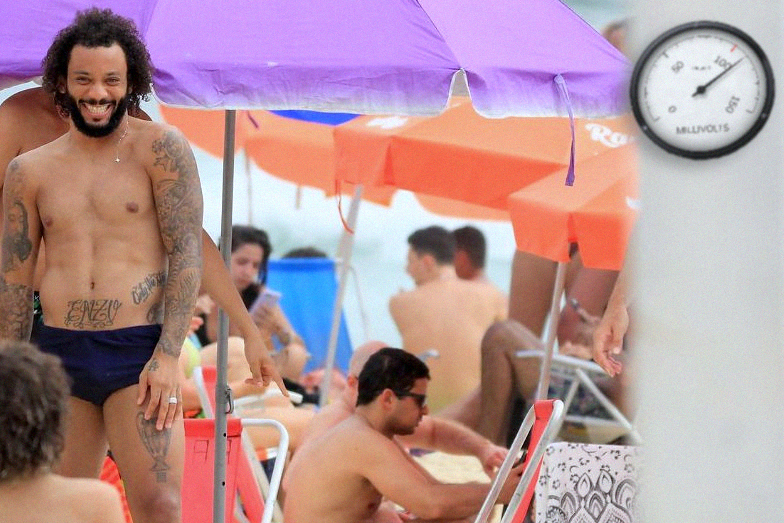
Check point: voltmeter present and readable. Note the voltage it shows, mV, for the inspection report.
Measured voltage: 110 mV
